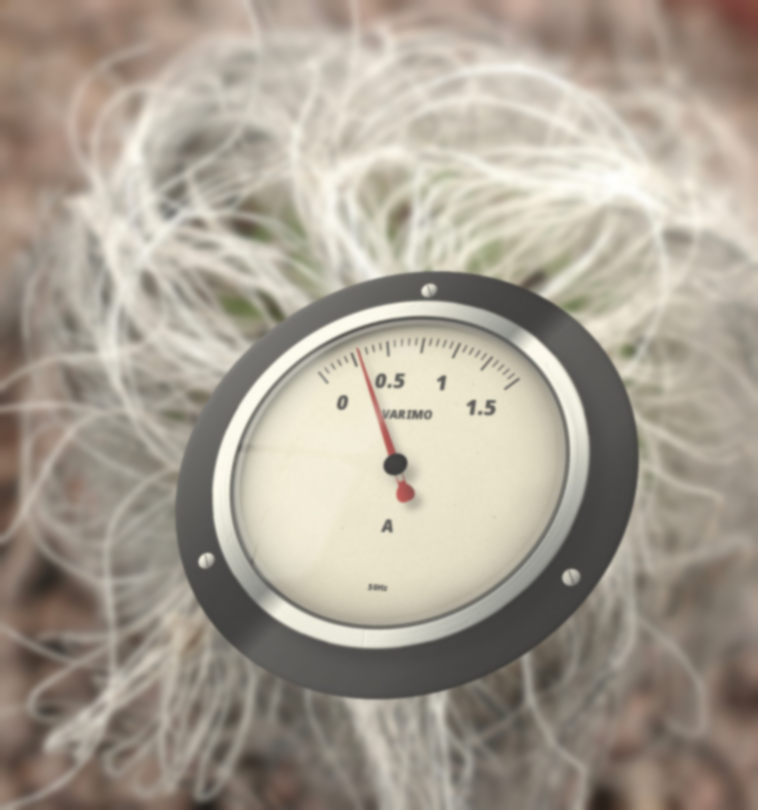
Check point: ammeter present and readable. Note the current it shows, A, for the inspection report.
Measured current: 0.3 A
